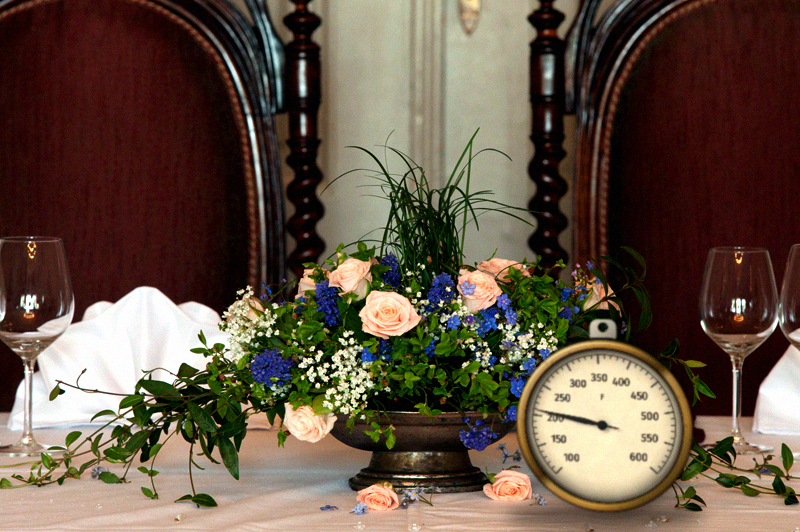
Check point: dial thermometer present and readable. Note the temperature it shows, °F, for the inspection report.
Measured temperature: 210 °F
